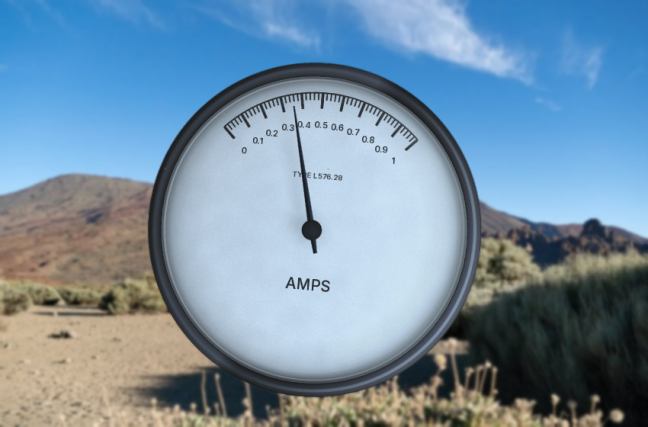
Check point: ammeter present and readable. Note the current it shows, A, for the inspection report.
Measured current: 0.36 A
